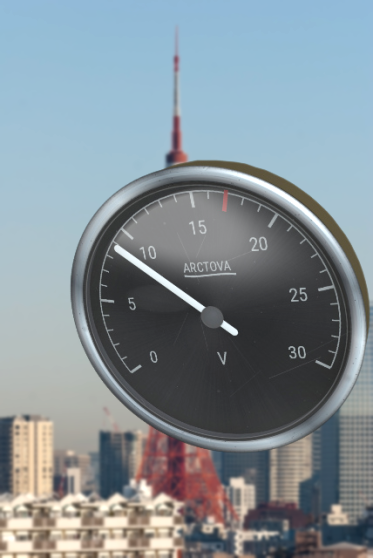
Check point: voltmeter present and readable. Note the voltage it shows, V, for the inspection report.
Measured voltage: 9 V
